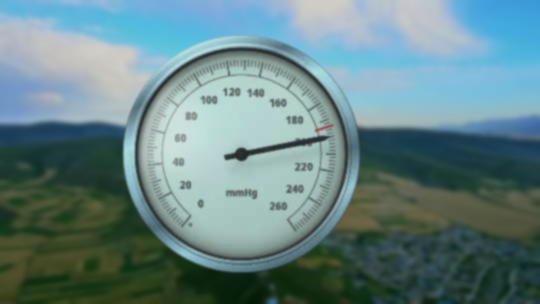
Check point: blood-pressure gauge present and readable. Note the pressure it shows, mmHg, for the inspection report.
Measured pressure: 200 mmHg
